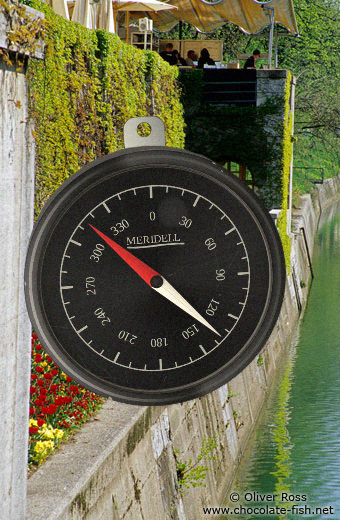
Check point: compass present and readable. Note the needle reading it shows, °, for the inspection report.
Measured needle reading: 315 °
